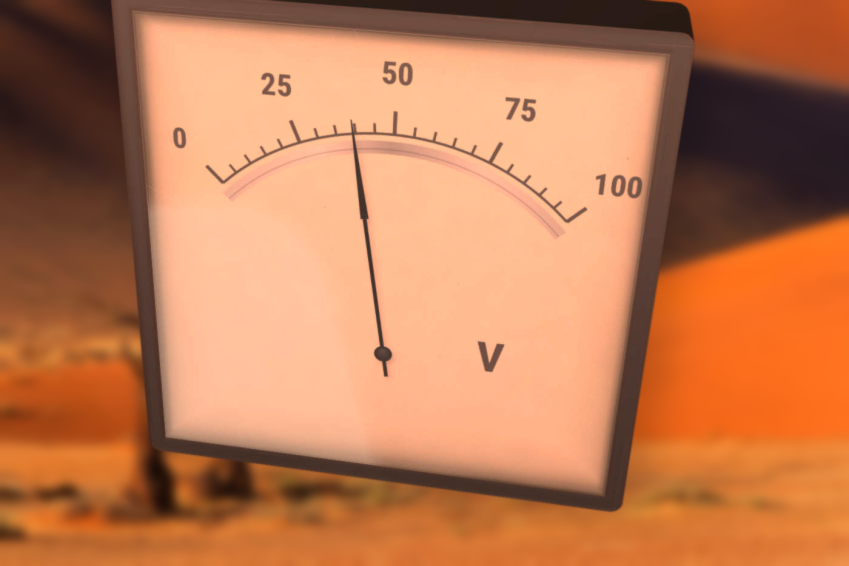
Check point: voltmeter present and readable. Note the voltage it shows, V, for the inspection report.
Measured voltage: 40 V
